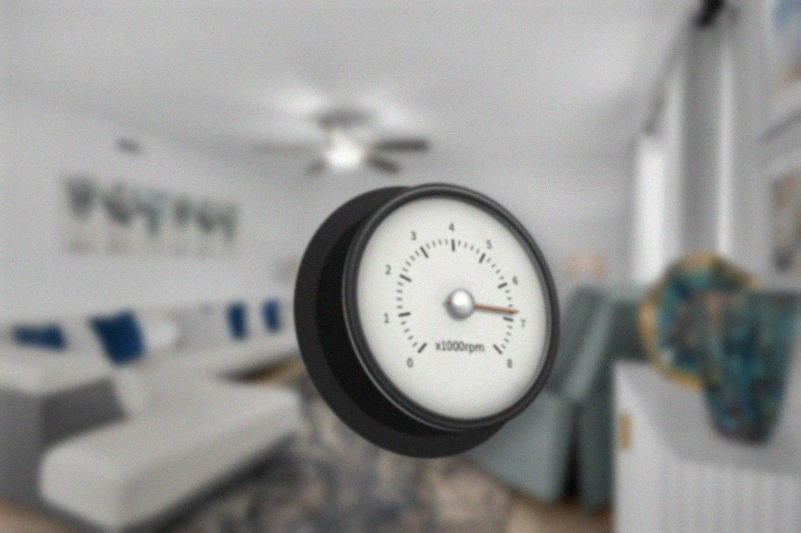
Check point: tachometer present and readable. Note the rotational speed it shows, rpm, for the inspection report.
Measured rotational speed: 6800 rpm
